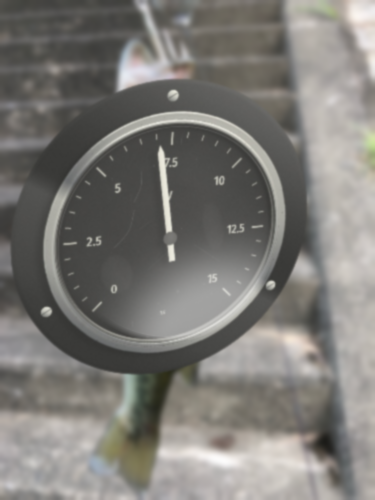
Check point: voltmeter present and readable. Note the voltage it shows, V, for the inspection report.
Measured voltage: 7 V
